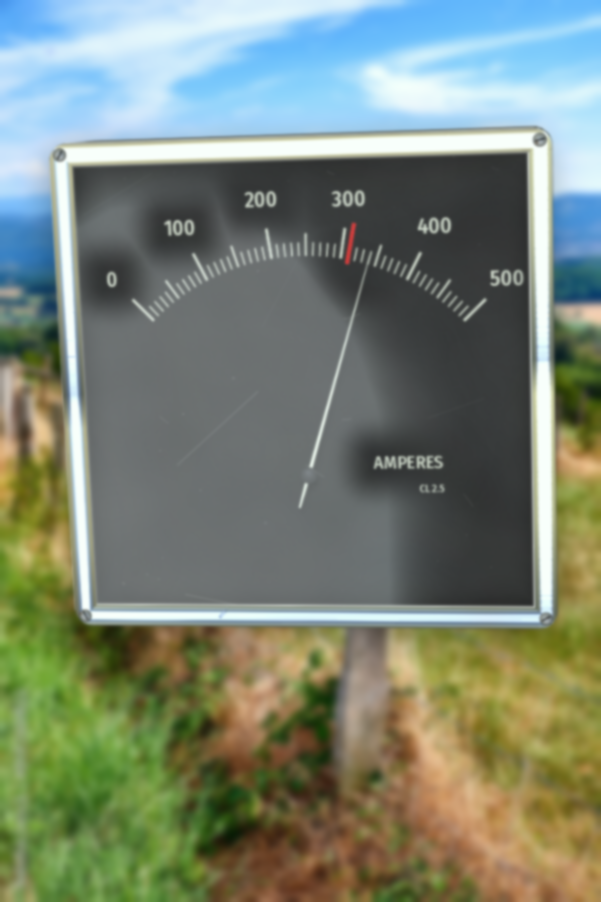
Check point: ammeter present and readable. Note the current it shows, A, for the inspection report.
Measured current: 340 A
